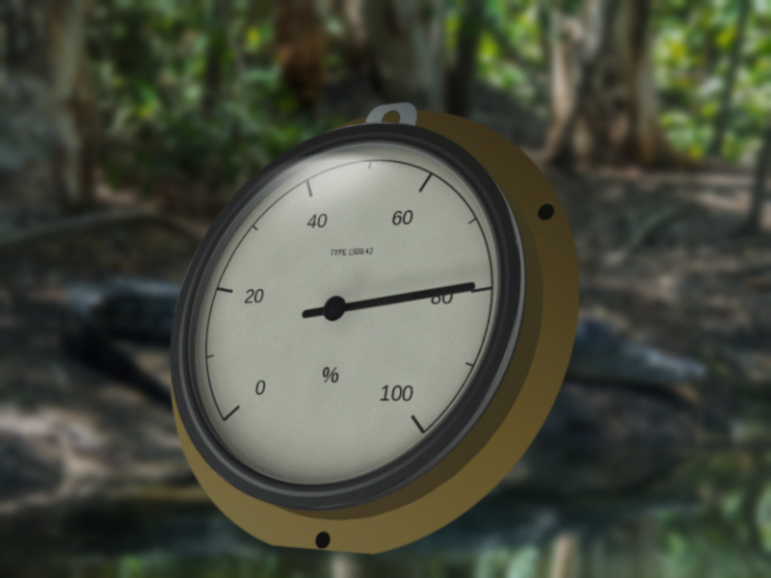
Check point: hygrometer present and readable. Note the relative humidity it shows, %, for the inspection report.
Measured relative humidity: 80 %
